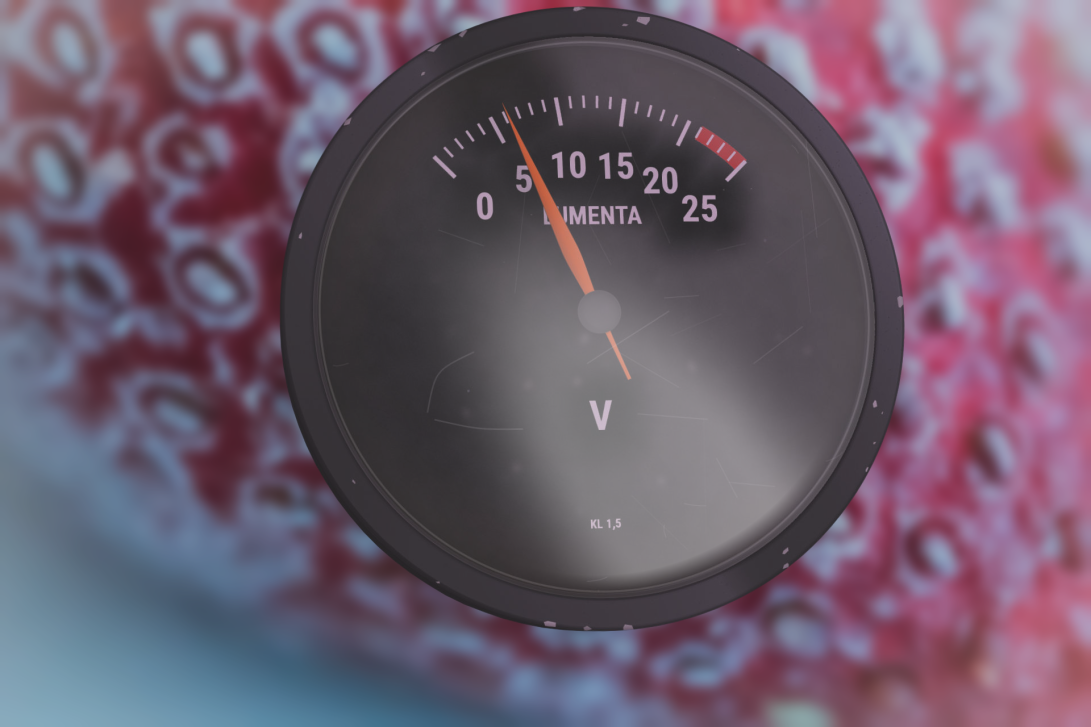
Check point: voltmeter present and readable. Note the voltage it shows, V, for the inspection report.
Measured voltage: 6 V
